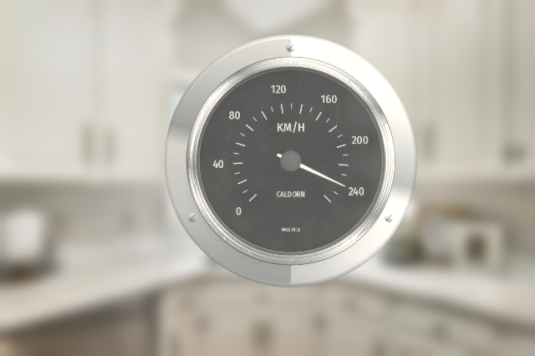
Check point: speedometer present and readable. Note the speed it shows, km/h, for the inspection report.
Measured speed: 240 km/h
